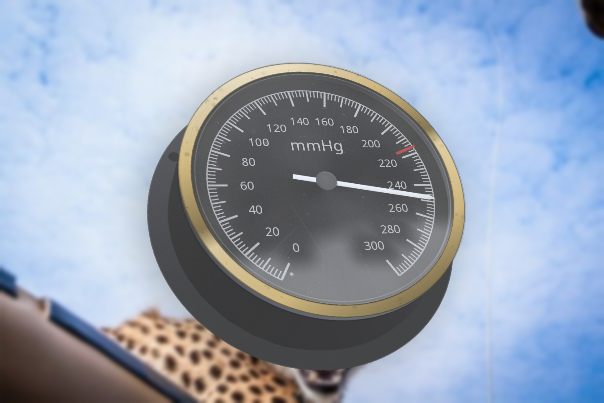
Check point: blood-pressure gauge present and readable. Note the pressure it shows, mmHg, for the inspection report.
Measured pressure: 250 mmHg
